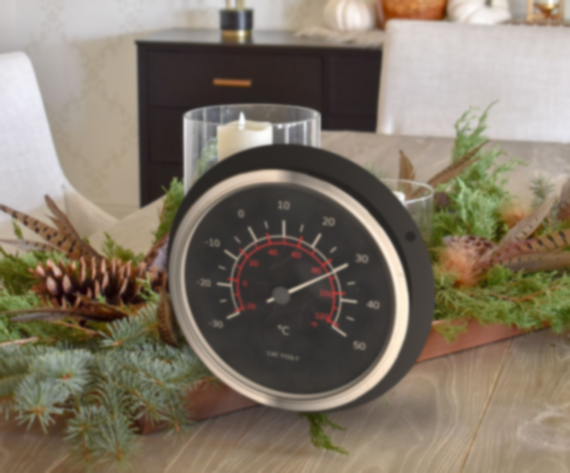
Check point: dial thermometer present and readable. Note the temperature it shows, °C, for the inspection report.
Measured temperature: 30 °C
